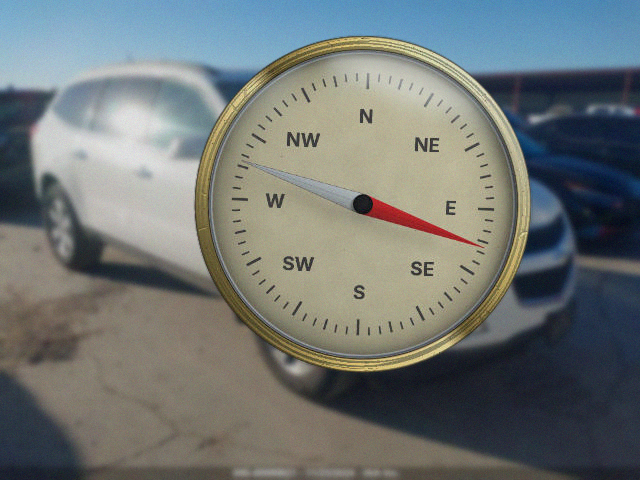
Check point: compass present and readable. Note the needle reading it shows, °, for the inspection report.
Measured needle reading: 107.5 °
